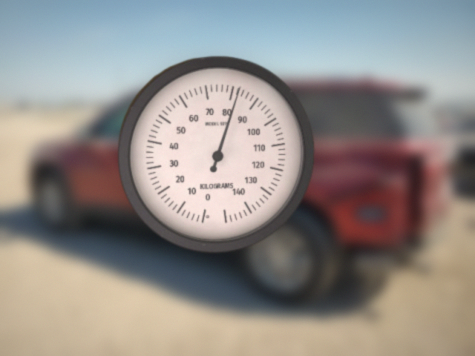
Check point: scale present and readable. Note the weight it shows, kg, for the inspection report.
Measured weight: 82 kg
